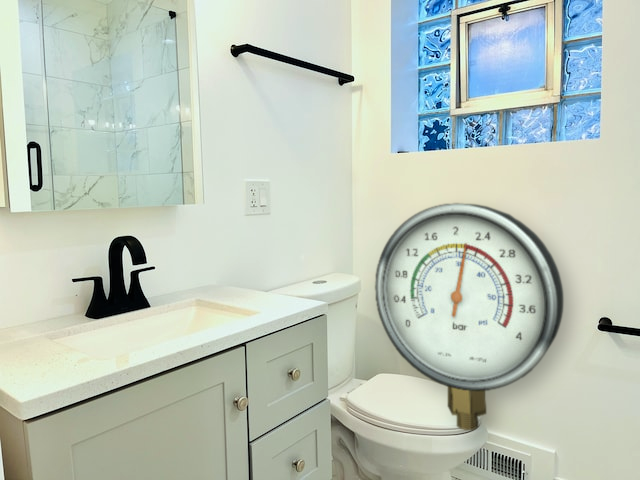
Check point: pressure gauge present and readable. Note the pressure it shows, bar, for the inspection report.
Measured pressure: 2.2 bar
